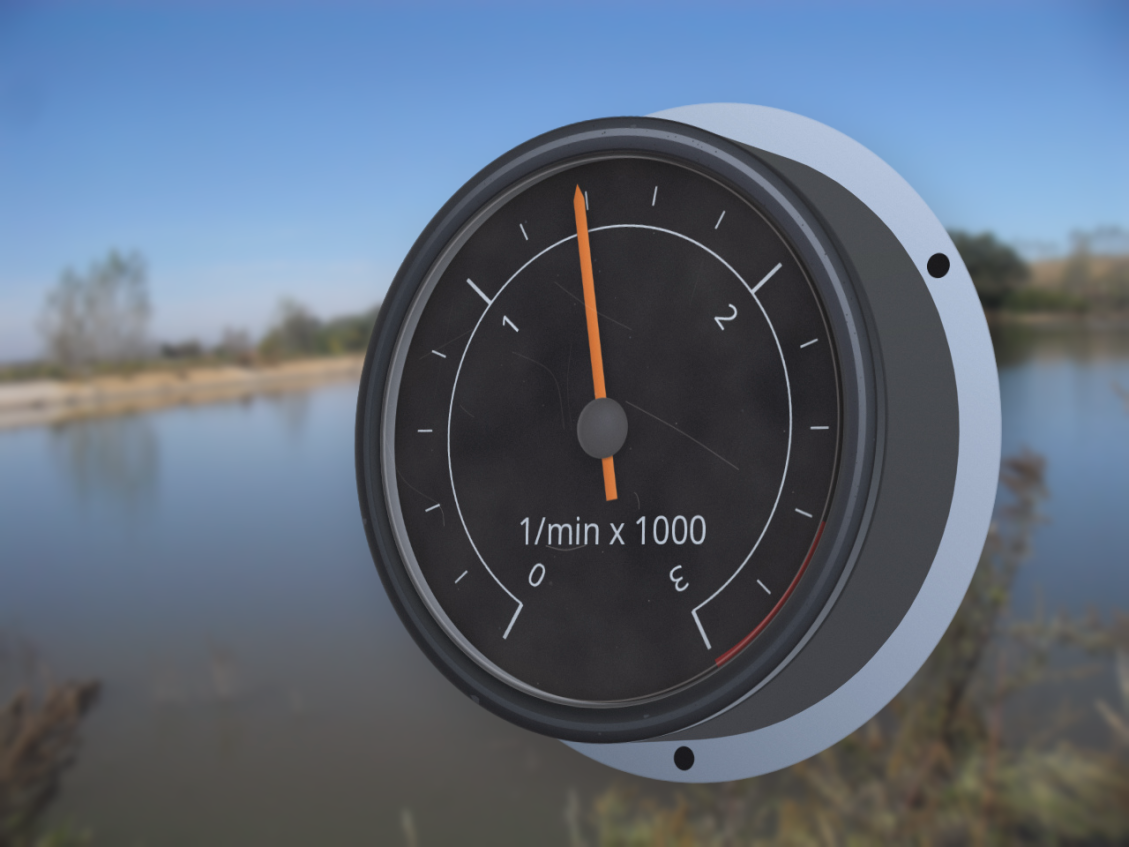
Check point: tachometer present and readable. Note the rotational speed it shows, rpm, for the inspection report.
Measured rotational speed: 1400 rpm
